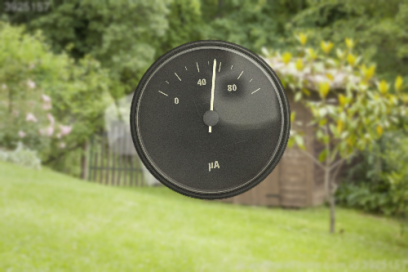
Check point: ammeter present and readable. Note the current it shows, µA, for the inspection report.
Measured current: 55 µA
